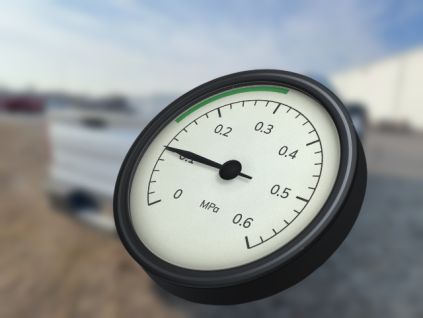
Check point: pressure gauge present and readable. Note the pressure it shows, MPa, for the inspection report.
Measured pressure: 0.1 MPa
